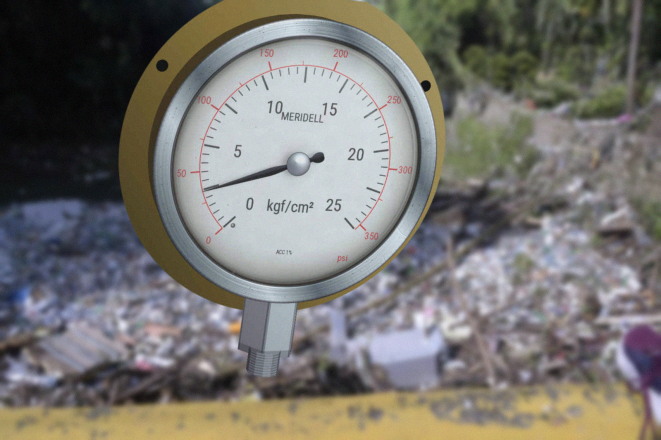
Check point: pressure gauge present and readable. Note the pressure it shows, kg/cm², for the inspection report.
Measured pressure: 2.5 kg/cm²
